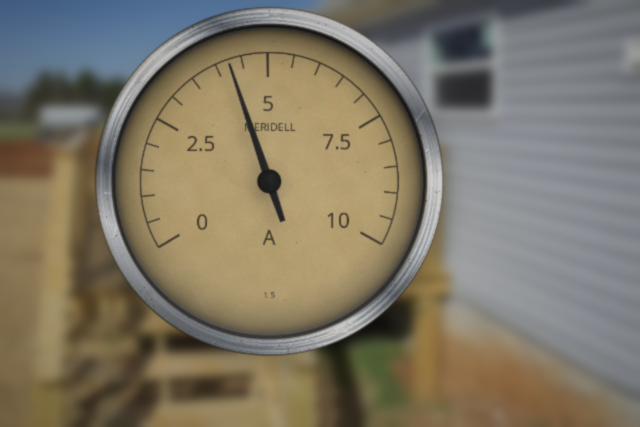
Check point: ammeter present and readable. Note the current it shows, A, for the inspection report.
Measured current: 4.25 A
